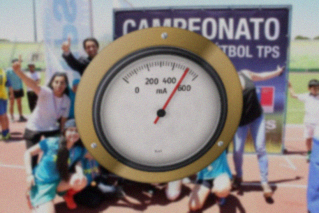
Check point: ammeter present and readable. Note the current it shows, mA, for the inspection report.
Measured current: 500 mA
